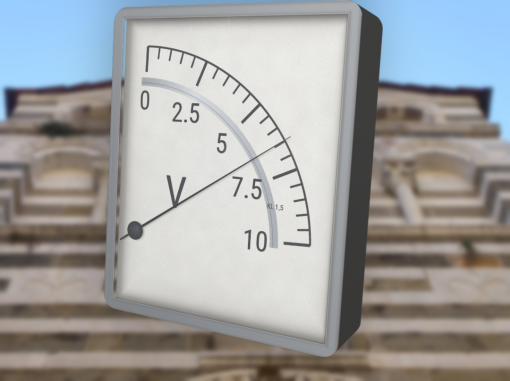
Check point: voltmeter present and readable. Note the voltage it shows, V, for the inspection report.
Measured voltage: 6.5 V
